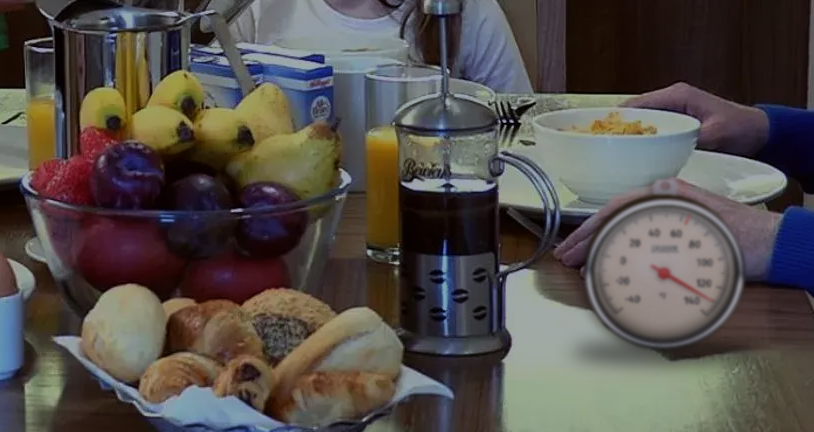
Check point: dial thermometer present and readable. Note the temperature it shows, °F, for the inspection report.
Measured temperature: 130 °F
